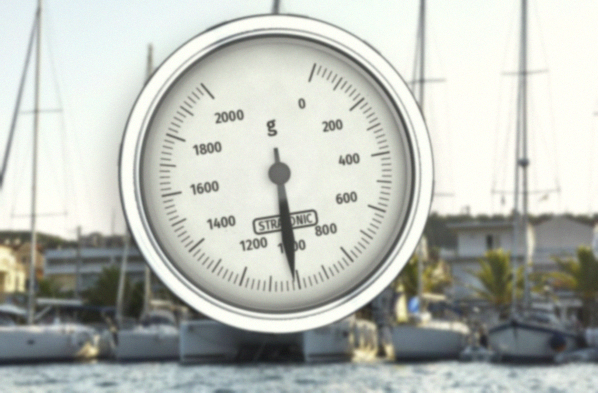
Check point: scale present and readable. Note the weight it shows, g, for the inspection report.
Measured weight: 1020 g
